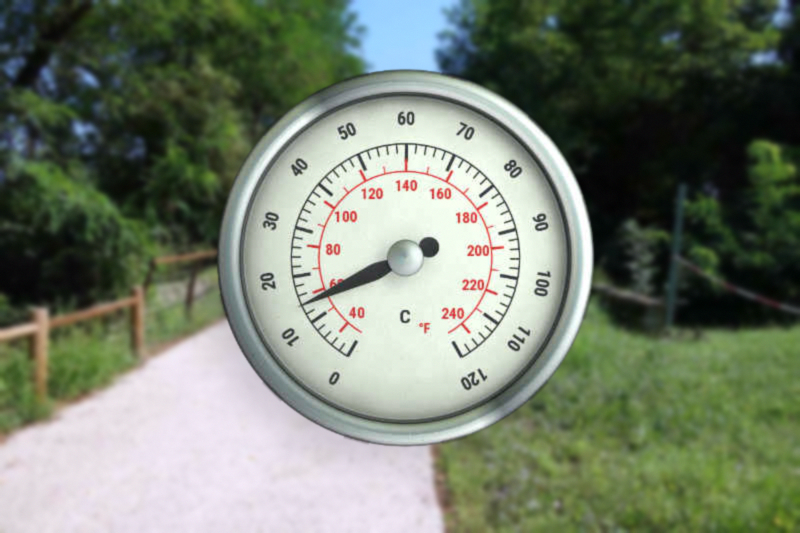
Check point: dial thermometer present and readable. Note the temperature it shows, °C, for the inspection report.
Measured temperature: 14 °C
